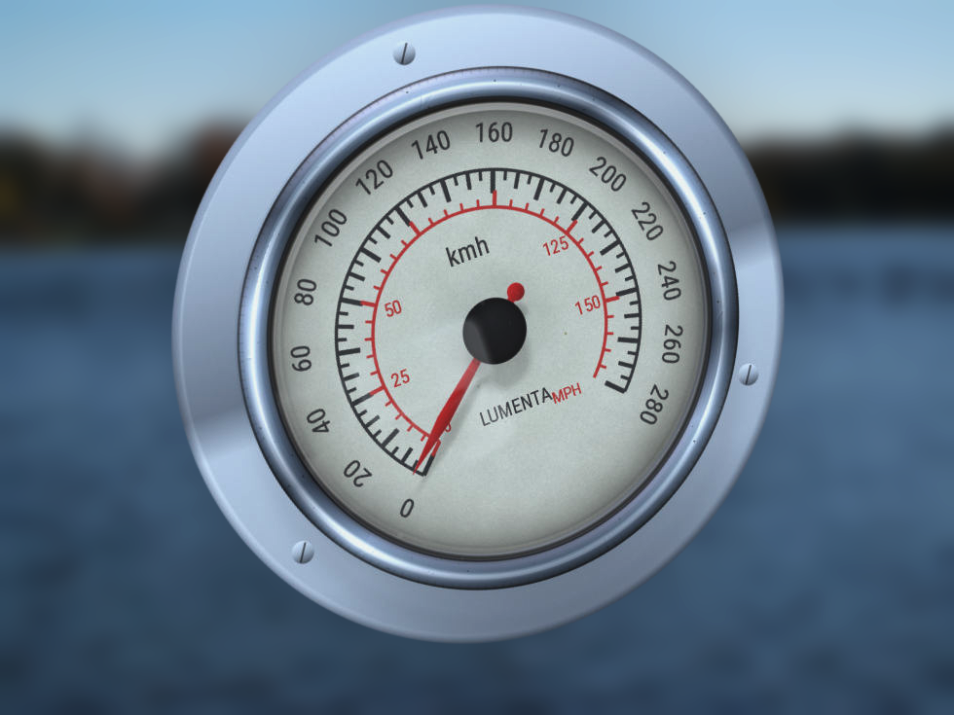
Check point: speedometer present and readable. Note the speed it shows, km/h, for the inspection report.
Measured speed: 5 km/h
